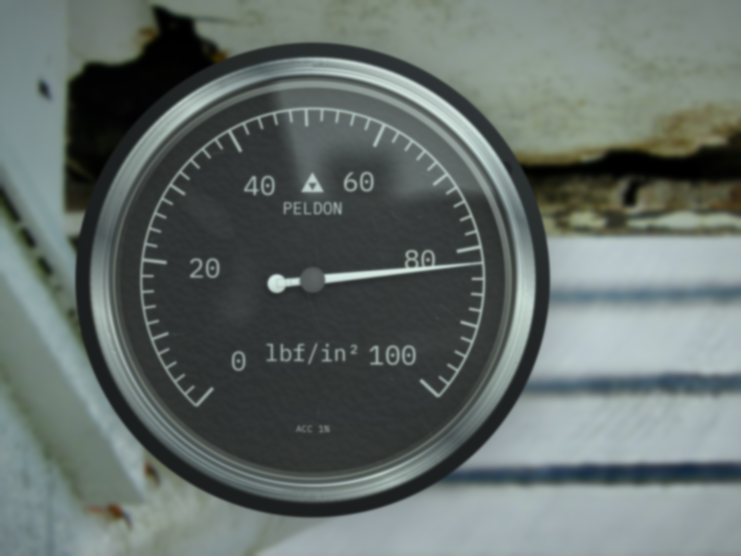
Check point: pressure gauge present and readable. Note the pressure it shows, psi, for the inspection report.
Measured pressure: 82 psi
